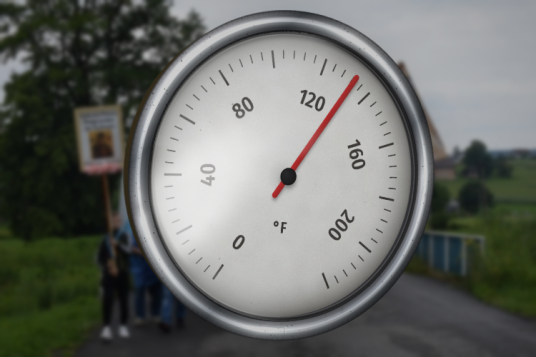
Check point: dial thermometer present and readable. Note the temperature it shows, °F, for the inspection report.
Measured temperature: 132 °F
